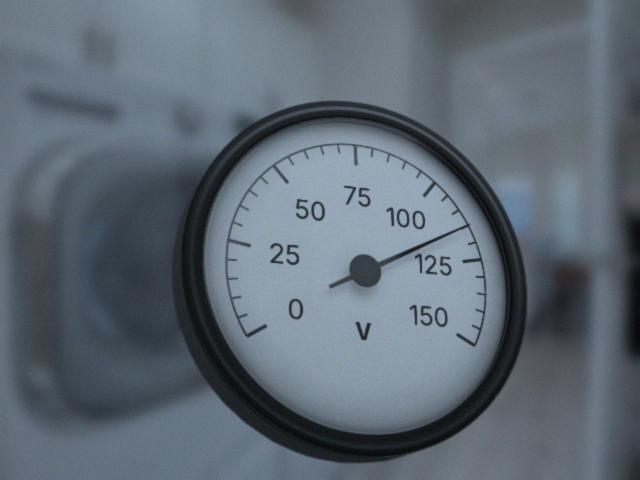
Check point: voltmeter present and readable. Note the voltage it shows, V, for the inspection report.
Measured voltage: 115 V
